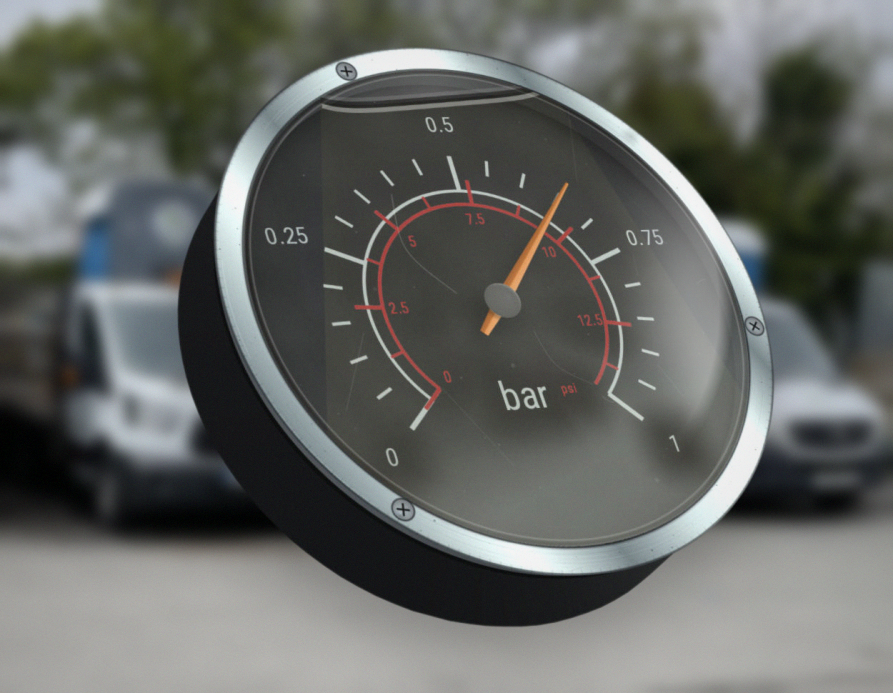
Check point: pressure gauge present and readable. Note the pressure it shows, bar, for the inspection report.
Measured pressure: 0.65 bar
